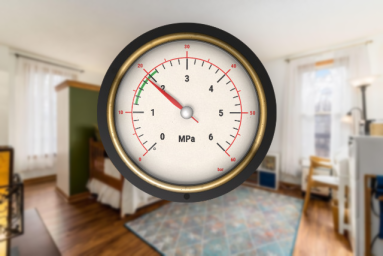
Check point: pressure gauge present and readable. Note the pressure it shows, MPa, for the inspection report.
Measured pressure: 1.9 MPa
